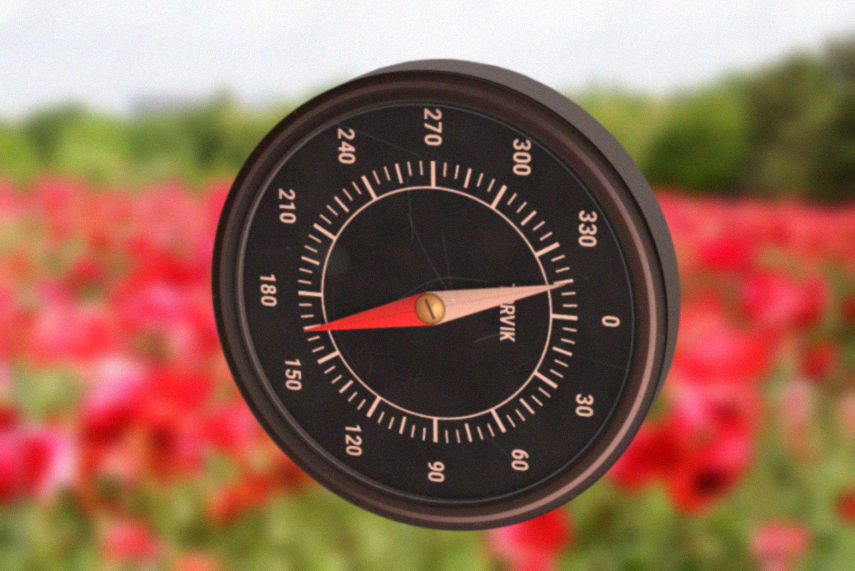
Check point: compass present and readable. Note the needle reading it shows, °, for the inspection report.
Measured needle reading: 165 °
